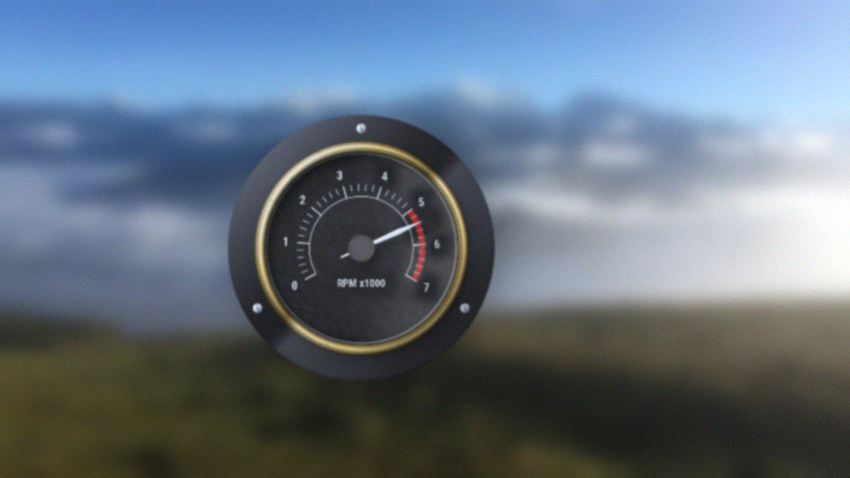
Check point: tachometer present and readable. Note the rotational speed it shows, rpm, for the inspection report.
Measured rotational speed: 5400 rpm
